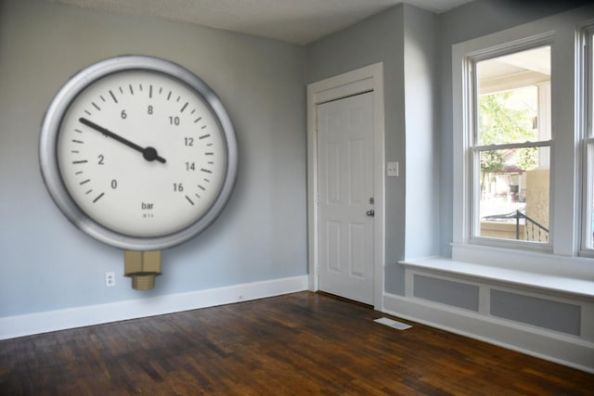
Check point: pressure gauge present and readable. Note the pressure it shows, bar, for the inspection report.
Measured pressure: 4 bar
